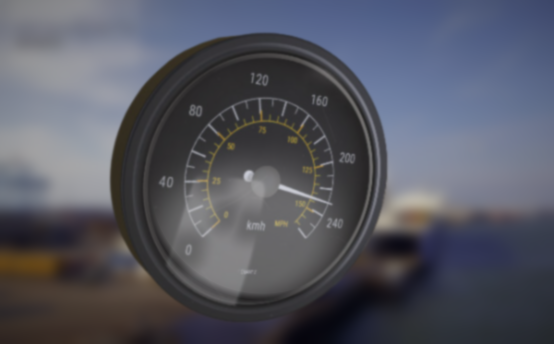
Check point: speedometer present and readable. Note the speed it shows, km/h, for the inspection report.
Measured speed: 230 km/h
